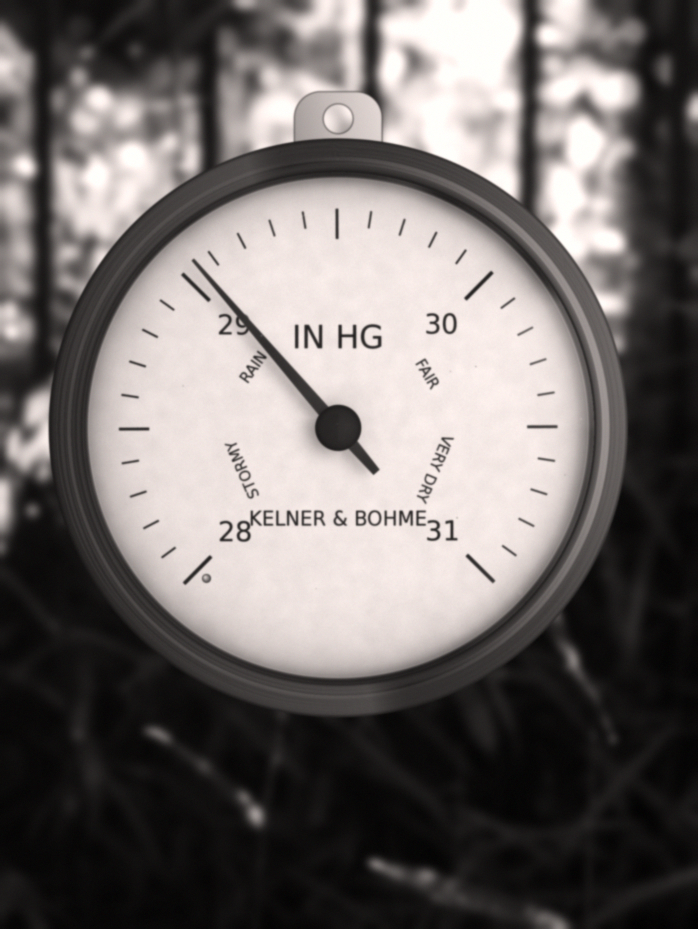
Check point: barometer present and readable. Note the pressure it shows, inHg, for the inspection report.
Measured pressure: 29.05 inHg
